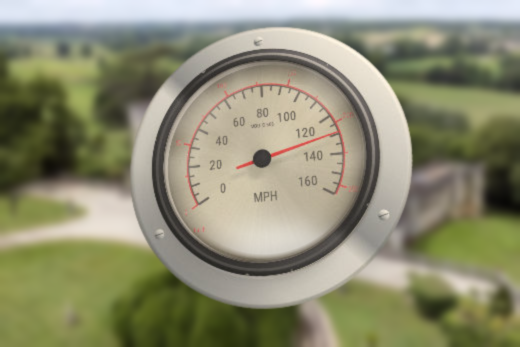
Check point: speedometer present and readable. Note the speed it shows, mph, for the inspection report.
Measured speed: 130 mph
